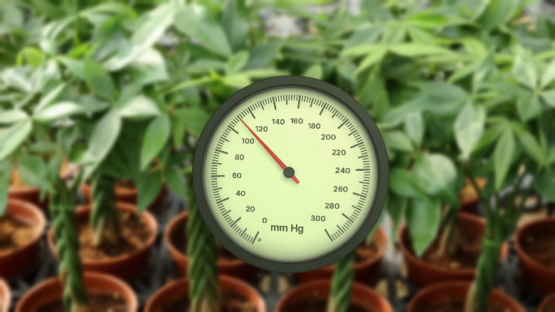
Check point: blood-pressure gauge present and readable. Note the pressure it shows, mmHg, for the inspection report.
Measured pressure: 110 mmHg
